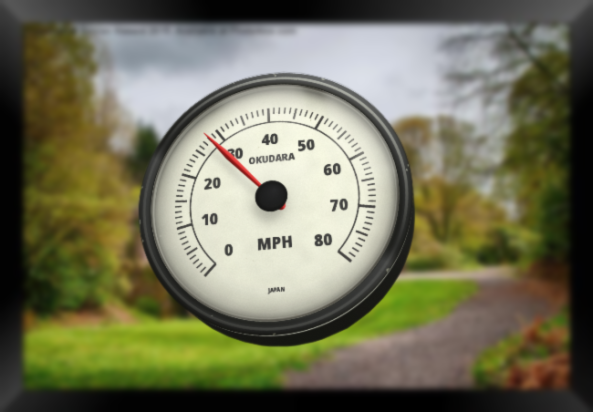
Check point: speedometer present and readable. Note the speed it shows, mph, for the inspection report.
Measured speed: 28 mph
